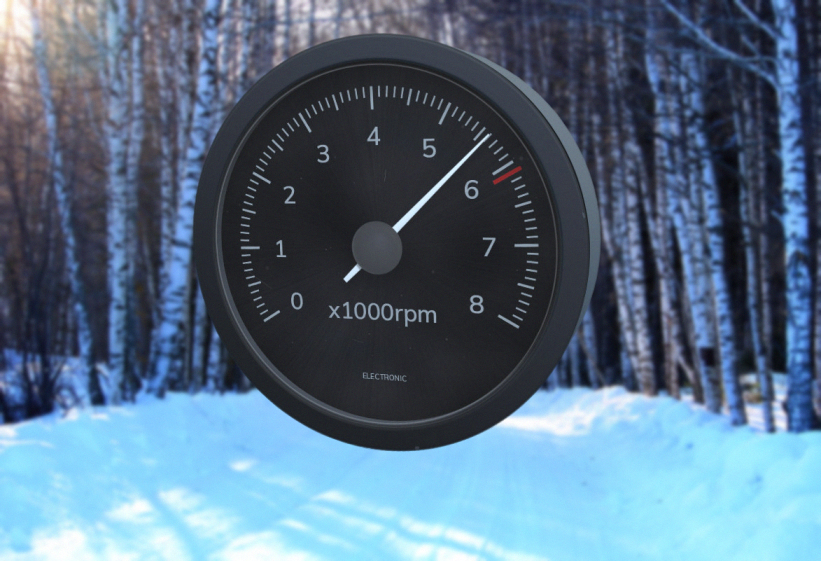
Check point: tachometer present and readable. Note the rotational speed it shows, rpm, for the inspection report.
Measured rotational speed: 5600 rpm
